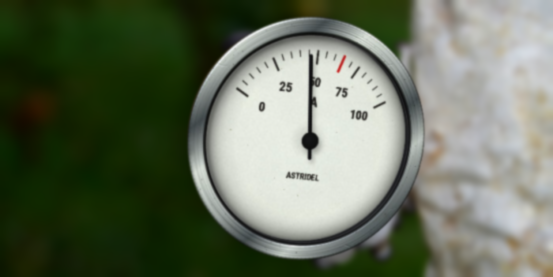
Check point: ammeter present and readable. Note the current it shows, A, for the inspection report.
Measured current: 45 A
